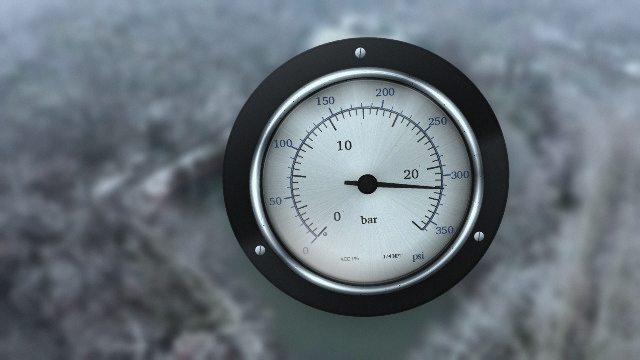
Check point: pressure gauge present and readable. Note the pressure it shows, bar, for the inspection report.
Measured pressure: 21.5 bar
